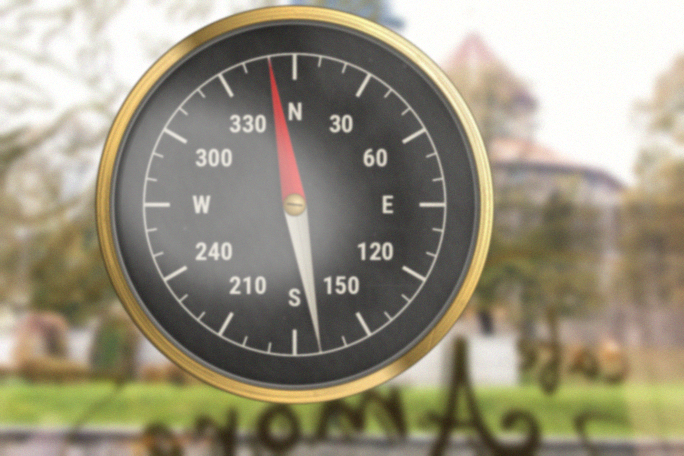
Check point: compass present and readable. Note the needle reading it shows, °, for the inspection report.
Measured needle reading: 350 °
